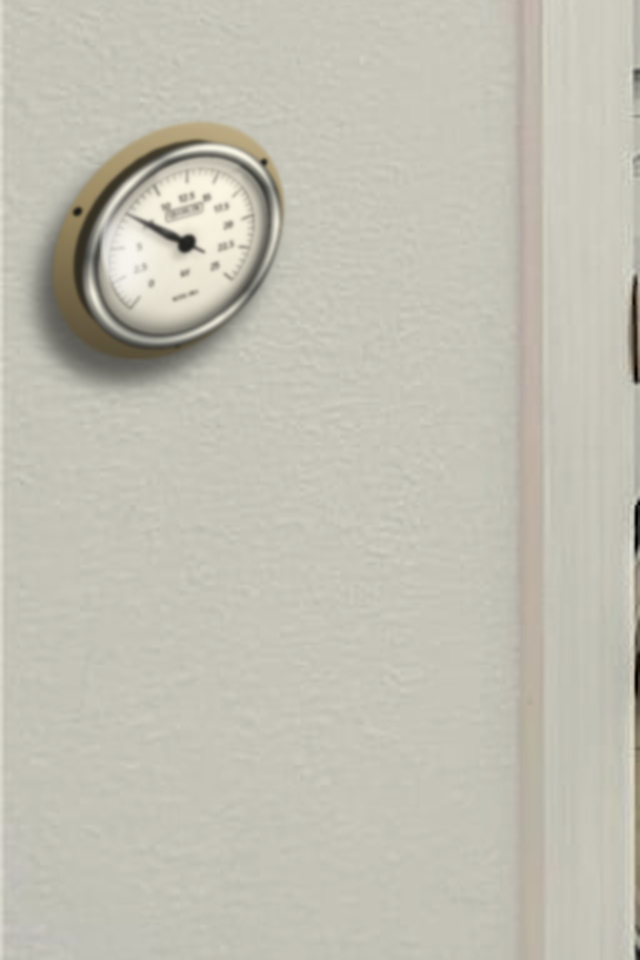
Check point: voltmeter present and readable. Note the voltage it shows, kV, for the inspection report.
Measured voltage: 7.5 kV
